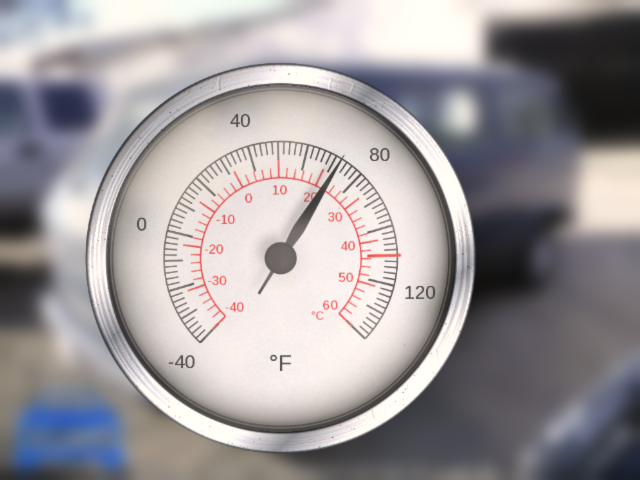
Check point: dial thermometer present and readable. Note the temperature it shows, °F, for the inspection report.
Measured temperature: 72 °F
